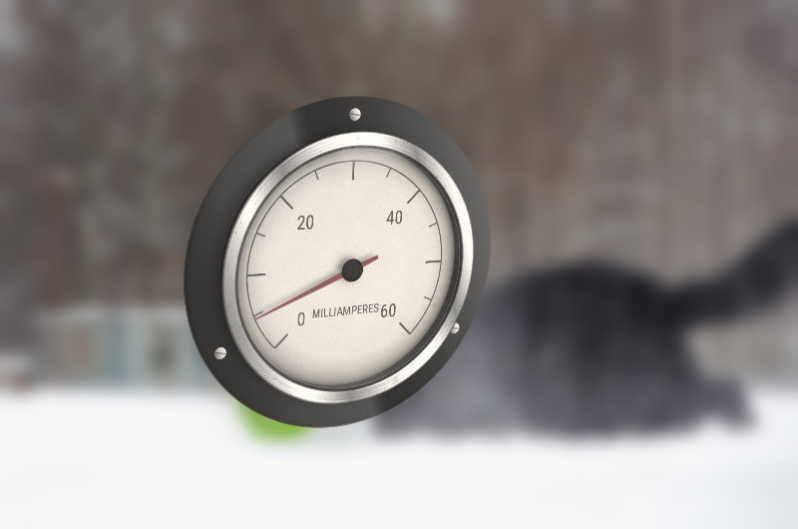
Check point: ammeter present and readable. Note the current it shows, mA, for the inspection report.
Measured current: 5 mA
